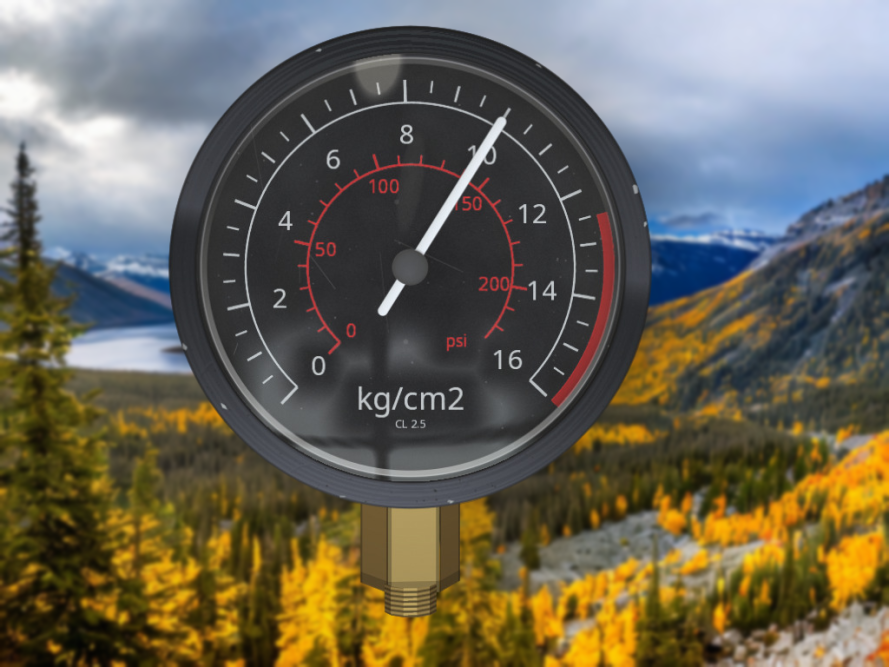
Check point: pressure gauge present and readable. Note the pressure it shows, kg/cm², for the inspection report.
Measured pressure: 10 kg/cm²
